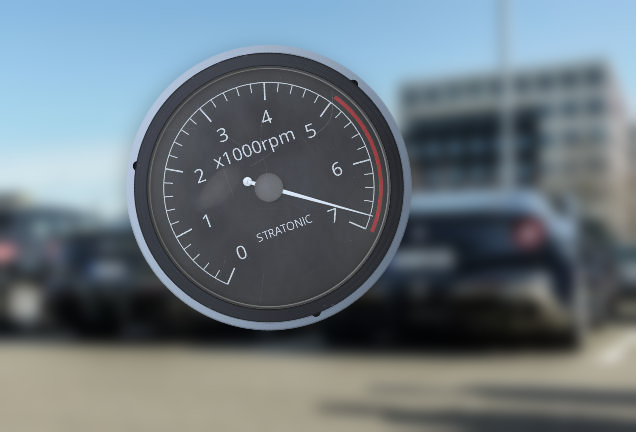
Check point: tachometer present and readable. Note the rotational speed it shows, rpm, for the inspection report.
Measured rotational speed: 6800 rpm
